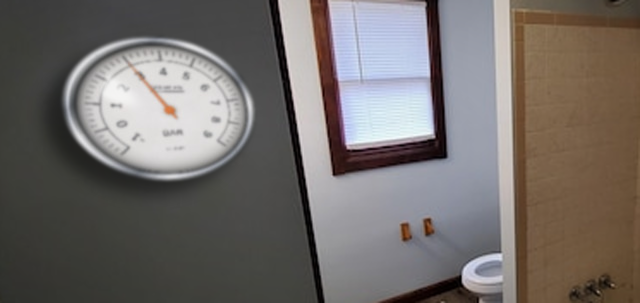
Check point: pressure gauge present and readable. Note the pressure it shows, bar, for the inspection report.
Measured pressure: 3 bar
